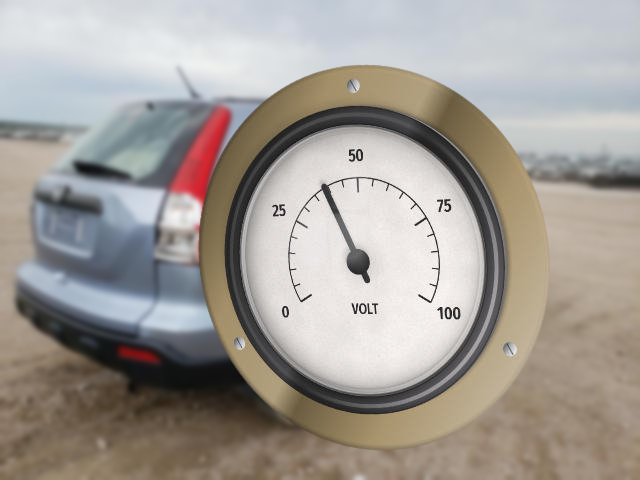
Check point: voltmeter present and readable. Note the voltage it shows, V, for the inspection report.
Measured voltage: 40 V
